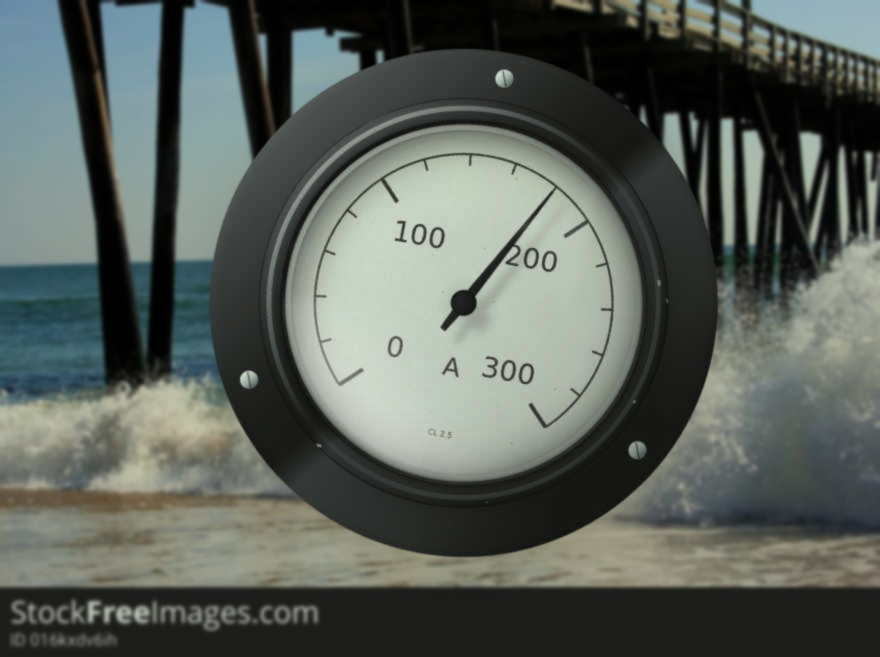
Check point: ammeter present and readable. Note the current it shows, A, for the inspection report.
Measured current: 180 A
